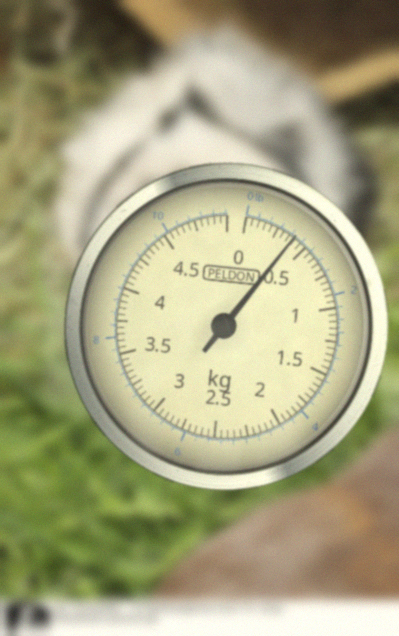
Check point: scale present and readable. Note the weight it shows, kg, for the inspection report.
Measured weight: 0.4 kg
